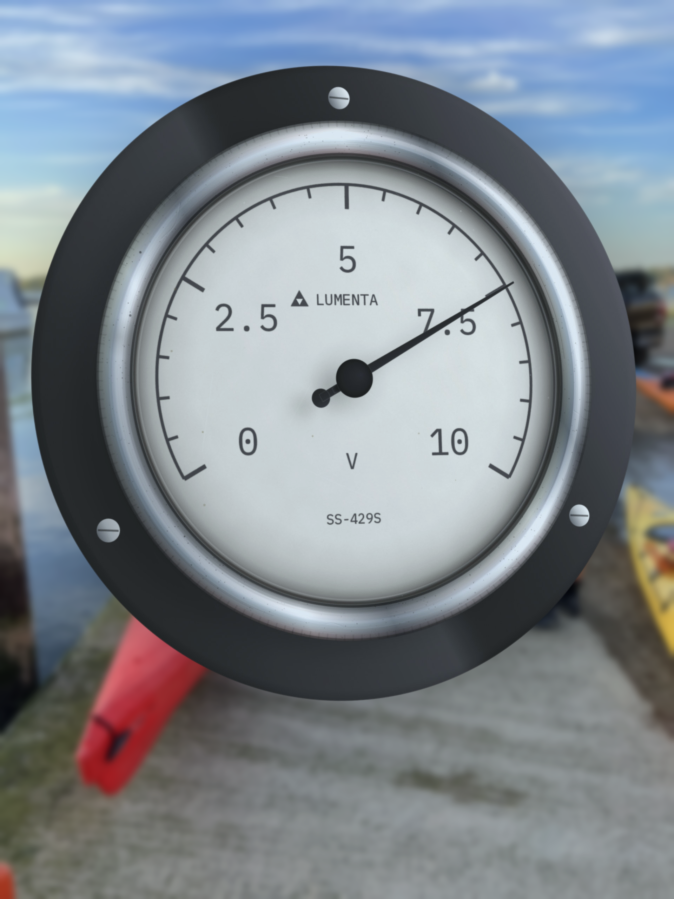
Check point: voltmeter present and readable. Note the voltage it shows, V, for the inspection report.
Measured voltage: 7.5 V
